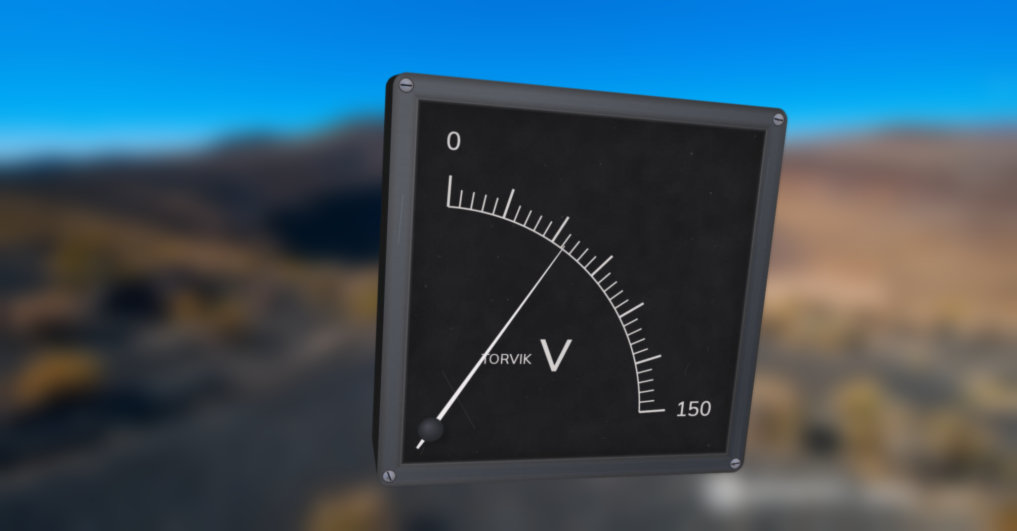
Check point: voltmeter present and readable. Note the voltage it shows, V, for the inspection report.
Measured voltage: 55 V
